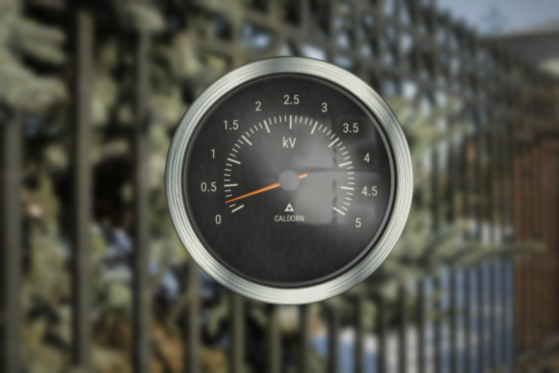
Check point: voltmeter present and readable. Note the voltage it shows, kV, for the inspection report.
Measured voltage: 0.2 kV
